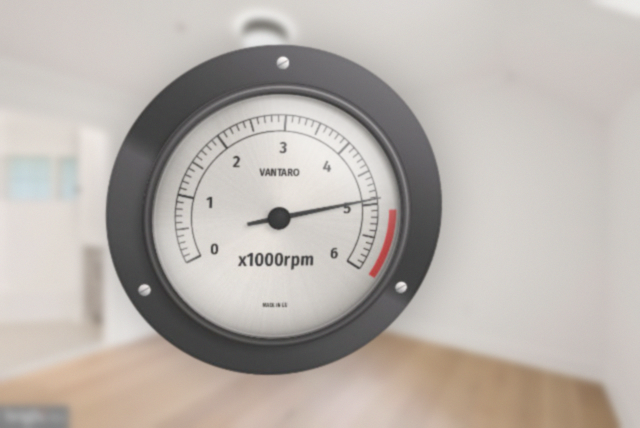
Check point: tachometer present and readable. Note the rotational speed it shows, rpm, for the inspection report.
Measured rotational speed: 4900 rpm
